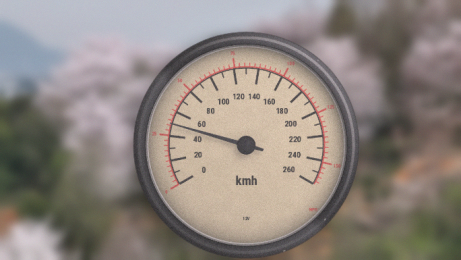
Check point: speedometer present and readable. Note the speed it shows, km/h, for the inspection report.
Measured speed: 50 km/h
